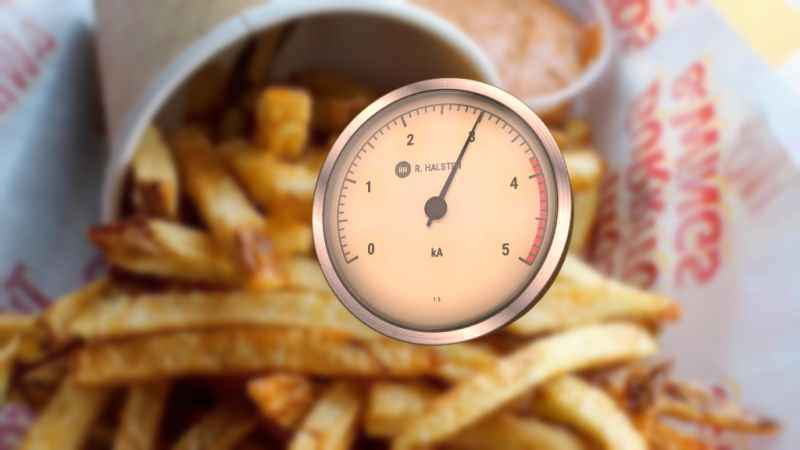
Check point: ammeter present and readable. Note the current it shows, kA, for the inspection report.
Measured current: 3 kA
